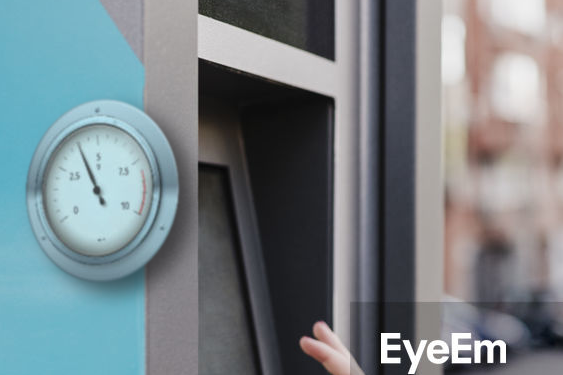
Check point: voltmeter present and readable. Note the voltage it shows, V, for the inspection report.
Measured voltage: 4 V
